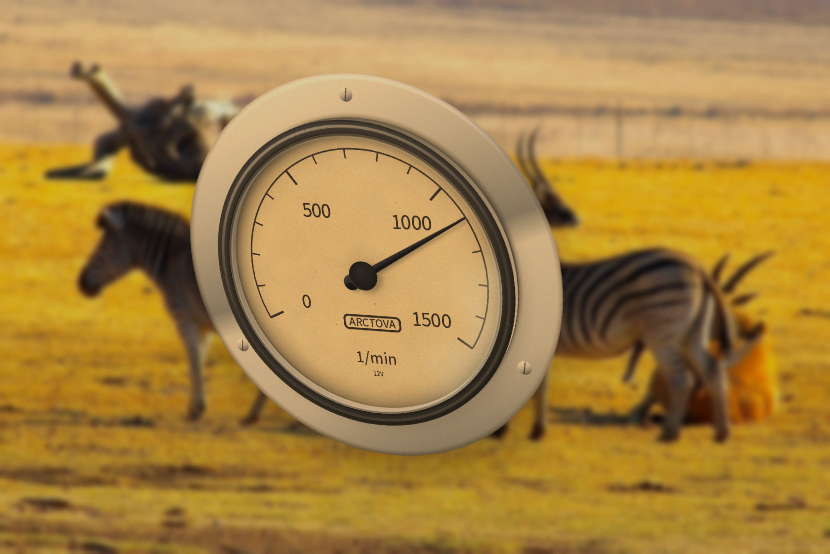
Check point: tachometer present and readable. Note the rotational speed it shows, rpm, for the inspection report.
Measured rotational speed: 1100 rpm
